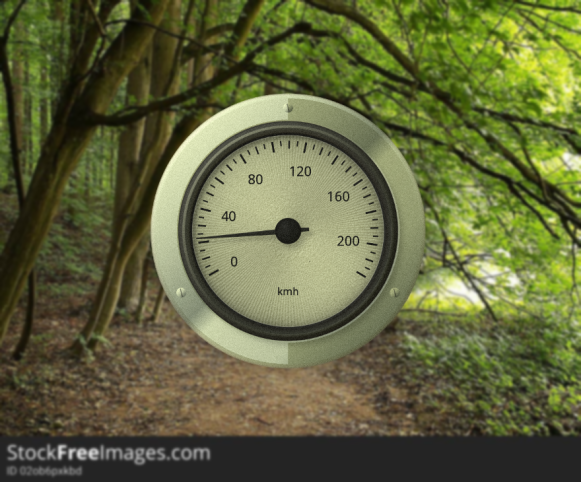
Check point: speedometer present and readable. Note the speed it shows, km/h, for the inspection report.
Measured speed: 22.5 km/h
